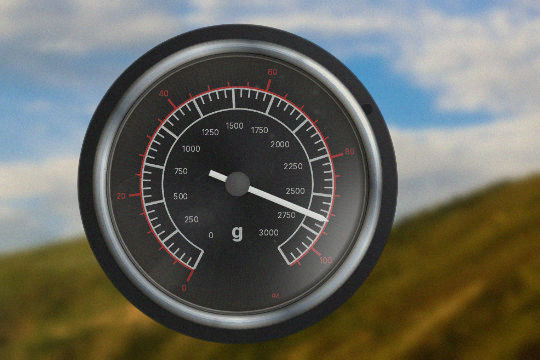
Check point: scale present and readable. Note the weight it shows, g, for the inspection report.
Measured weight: 2650 g
